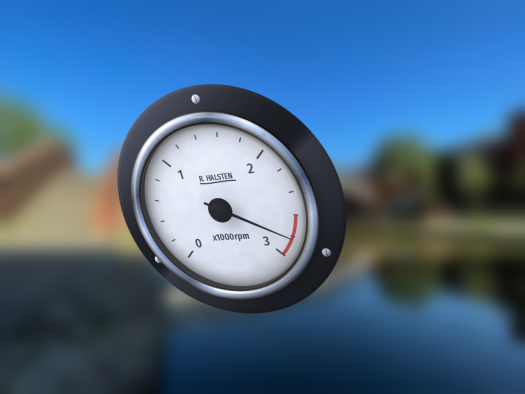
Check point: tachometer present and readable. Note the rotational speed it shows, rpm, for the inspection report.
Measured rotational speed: 2800 rpm
